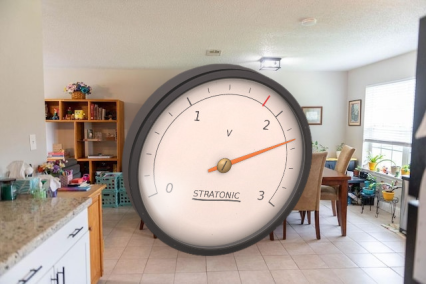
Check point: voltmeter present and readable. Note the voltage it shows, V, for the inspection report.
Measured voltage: 2.3 V
